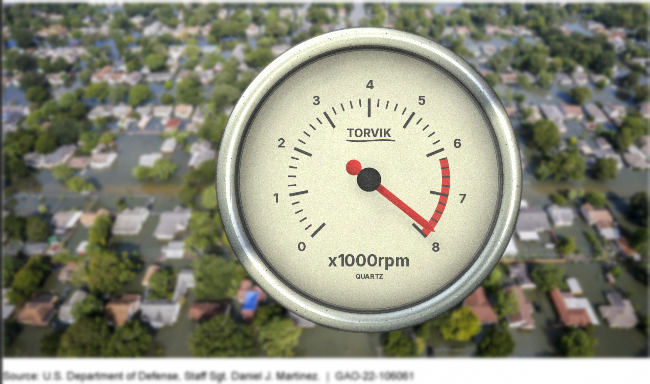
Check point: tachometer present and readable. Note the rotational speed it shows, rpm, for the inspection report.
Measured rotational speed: 7800 rpm
